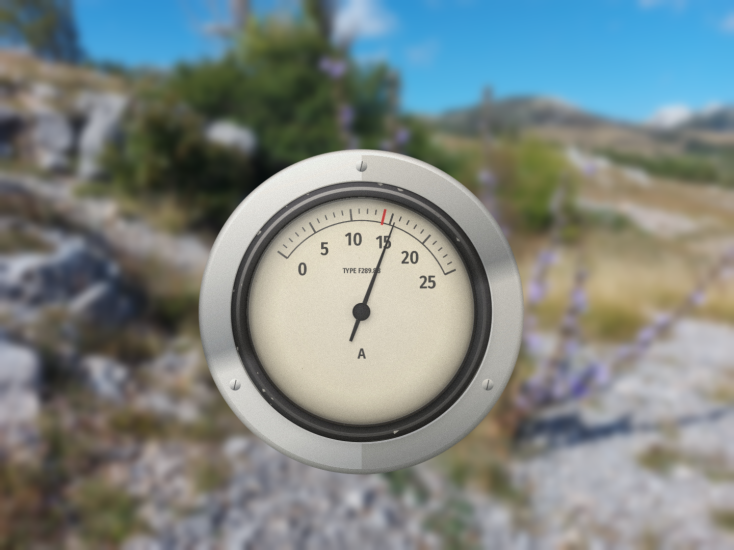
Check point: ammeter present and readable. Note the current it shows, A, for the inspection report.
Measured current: 15.5 A
